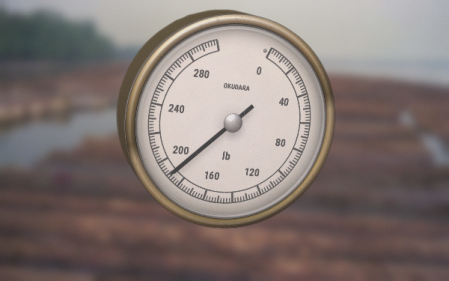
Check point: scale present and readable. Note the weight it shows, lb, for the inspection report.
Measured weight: 190 lb
